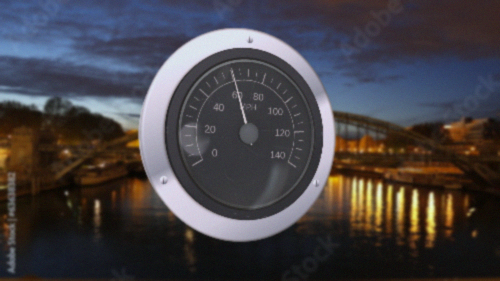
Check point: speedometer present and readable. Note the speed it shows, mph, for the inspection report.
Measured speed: 60 mph
